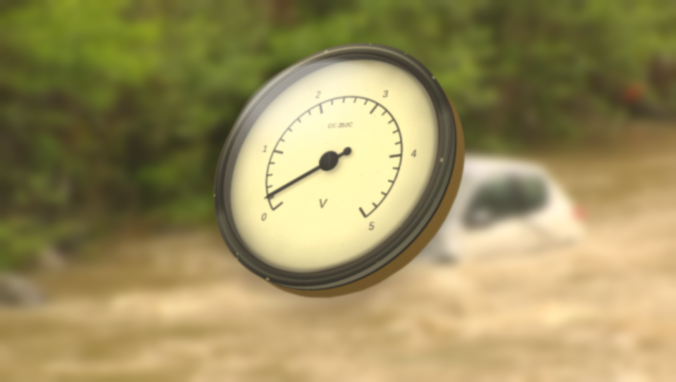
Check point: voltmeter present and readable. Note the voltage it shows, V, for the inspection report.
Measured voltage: 0.2 V
